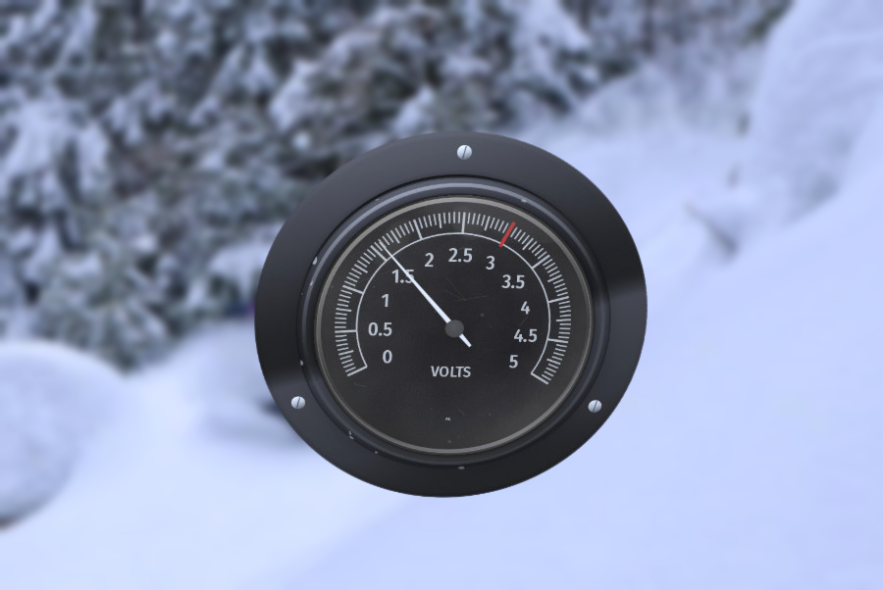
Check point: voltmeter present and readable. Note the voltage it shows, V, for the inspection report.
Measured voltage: 1.6 V
